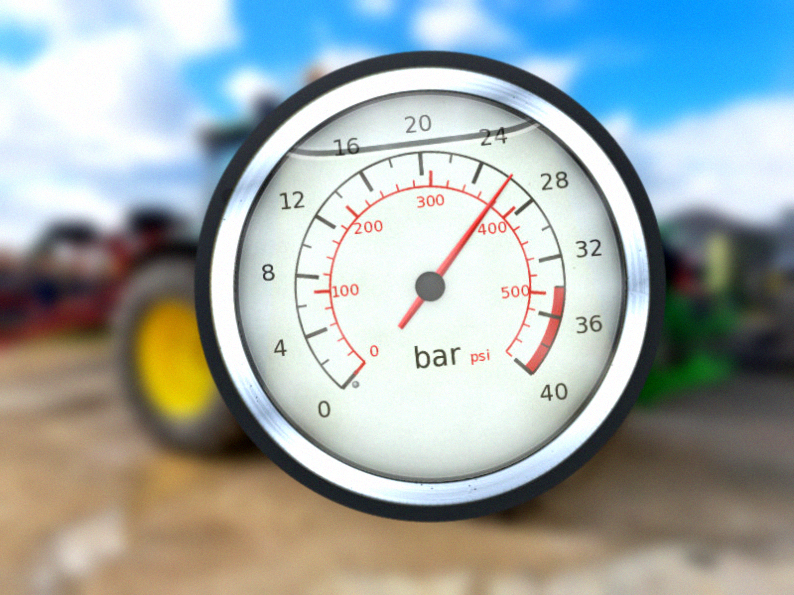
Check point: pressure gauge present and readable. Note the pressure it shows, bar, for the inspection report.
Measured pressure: 26 bar
